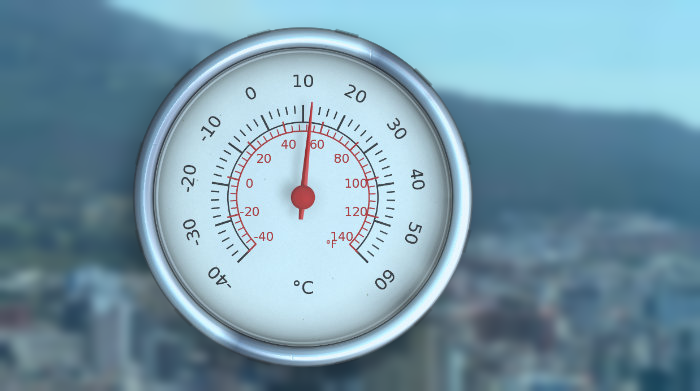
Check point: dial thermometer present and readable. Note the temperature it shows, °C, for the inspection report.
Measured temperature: 12 °C
